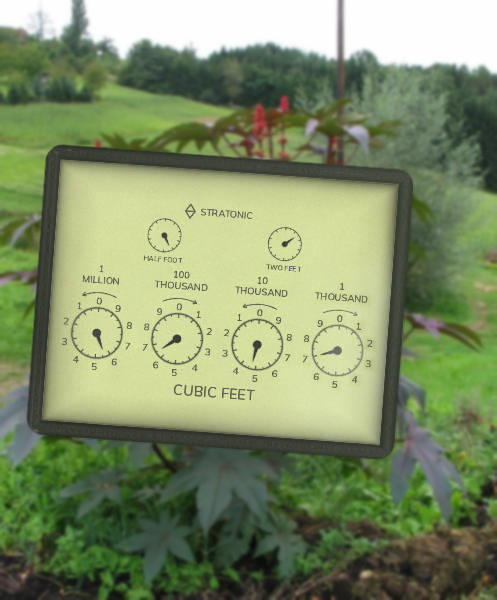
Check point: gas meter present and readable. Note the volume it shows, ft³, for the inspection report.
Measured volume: 564700 ft³
